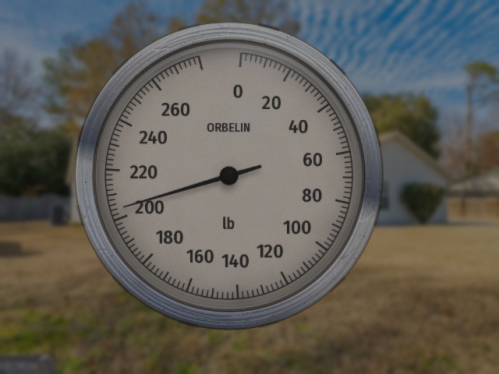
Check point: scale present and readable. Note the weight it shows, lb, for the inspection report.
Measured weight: 204 lb
